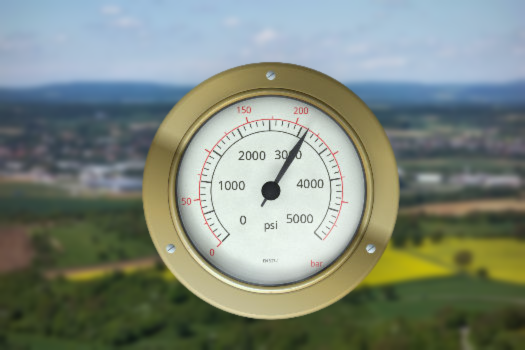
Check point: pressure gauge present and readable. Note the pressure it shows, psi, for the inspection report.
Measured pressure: 3100 psi
